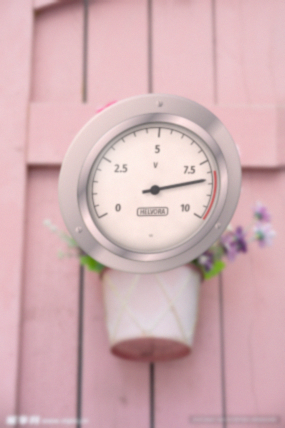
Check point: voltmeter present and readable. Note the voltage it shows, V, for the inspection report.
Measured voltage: 8.25 V
